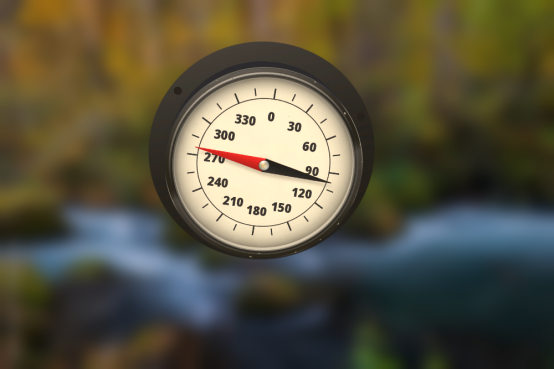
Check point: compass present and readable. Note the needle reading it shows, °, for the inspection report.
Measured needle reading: 277.5 °
